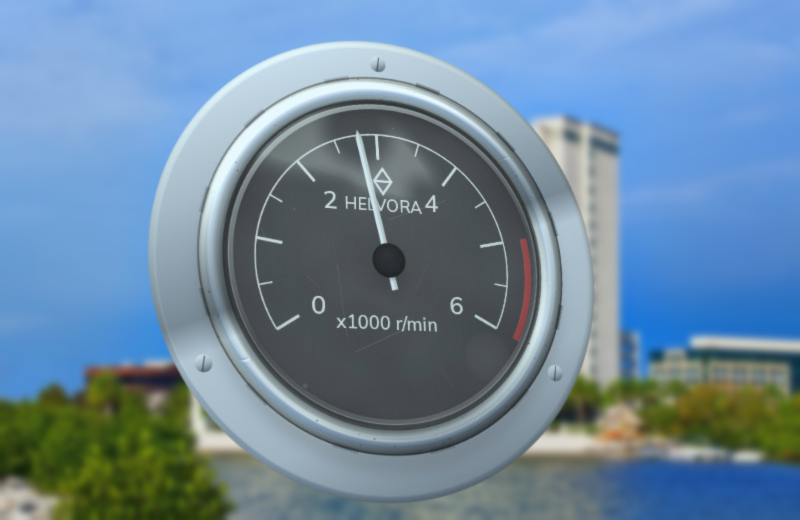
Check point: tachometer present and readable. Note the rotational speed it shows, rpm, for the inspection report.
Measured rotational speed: 2750 rpm
